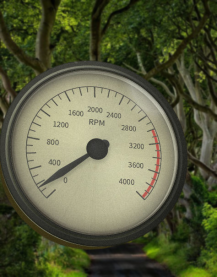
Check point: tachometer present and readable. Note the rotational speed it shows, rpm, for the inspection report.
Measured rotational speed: 150 rpm
